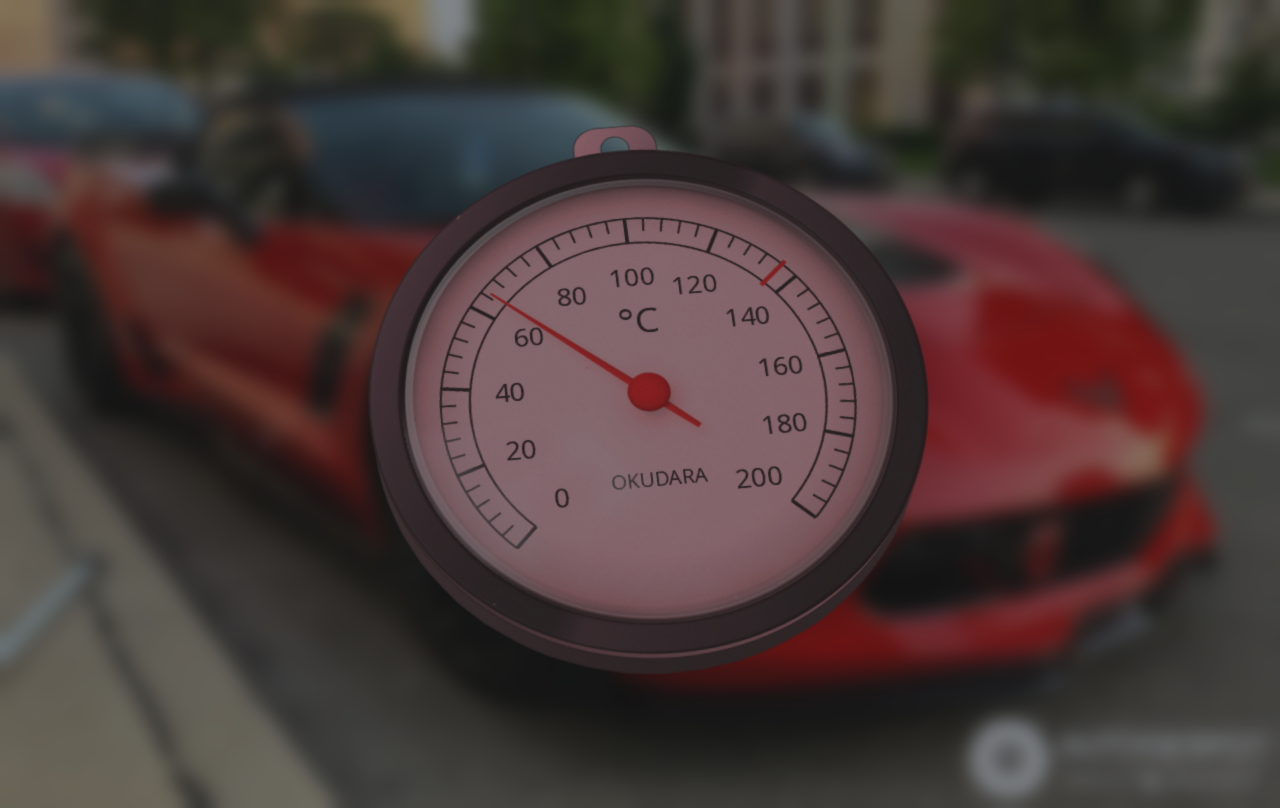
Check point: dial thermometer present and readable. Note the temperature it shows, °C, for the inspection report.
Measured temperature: 64 °C
